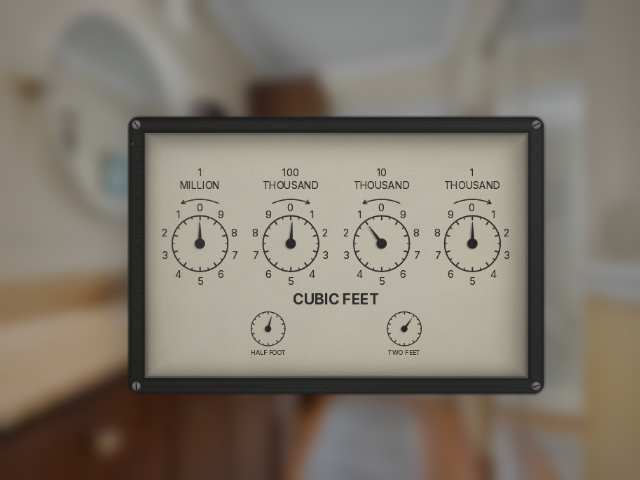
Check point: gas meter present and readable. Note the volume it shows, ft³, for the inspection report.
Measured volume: 1000 ft³
